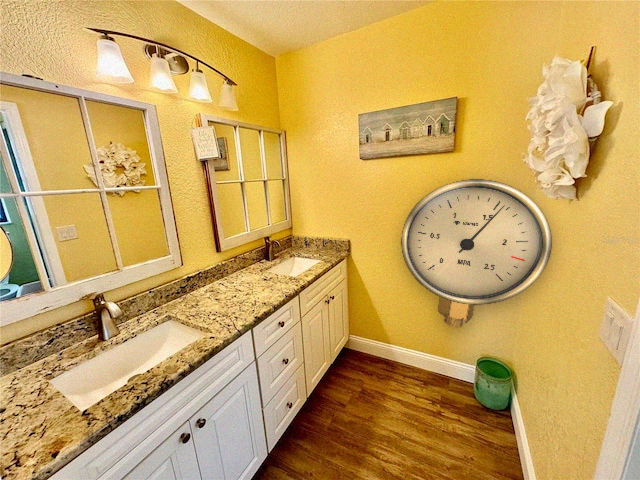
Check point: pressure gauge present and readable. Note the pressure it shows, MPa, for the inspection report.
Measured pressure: 1.55 MPa
